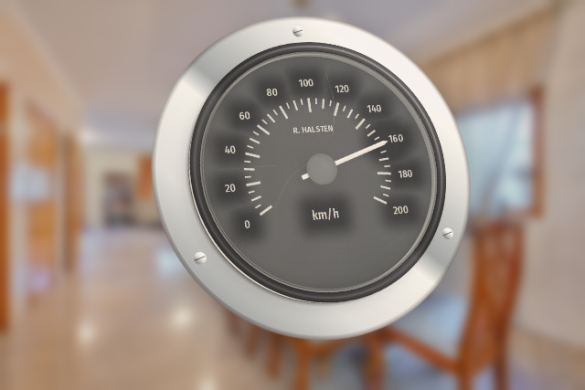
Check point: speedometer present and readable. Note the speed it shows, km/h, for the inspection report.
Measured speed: 160 km/h
